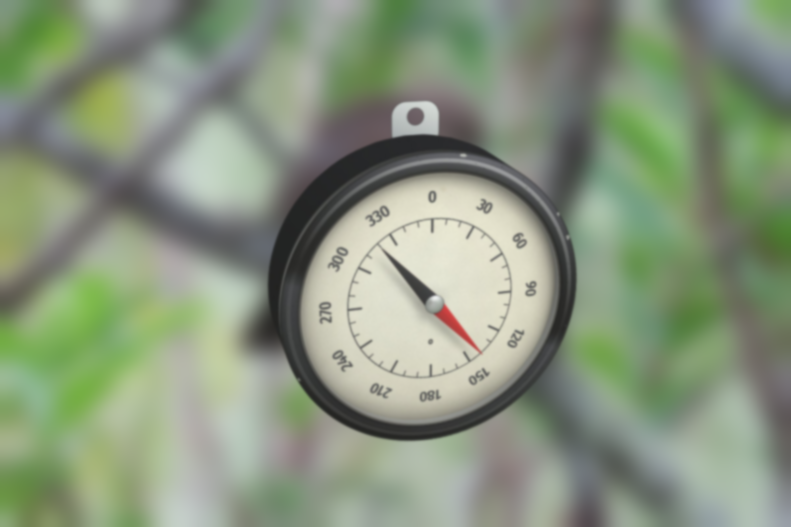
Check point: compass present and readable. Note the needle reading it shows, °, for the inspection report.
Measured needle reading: 140 °
